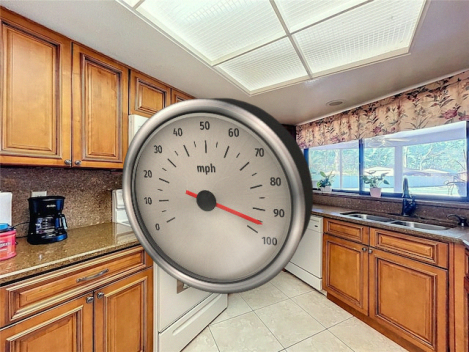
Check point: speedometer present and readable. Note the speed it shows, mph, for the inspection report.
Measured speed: 95 mph
